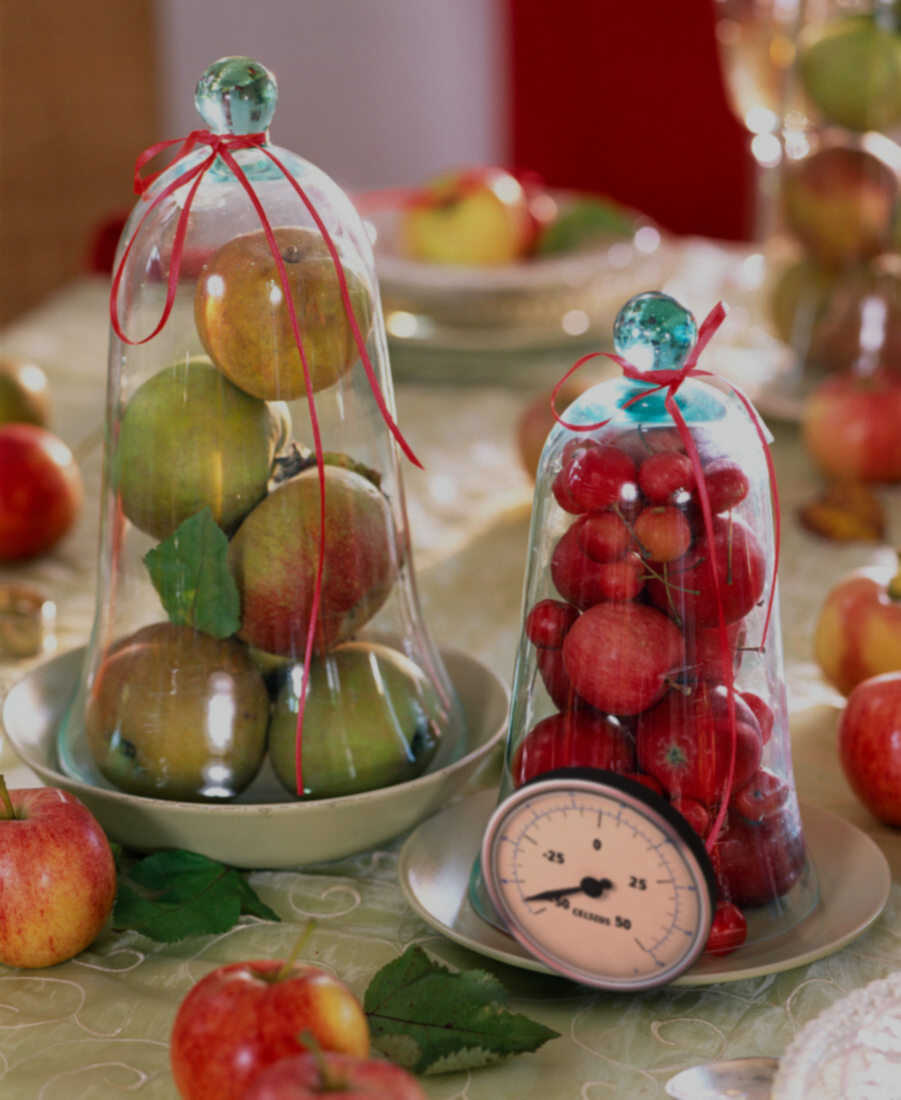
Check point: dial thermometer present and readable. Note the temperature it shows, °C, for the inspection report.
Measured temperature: -45 °C
